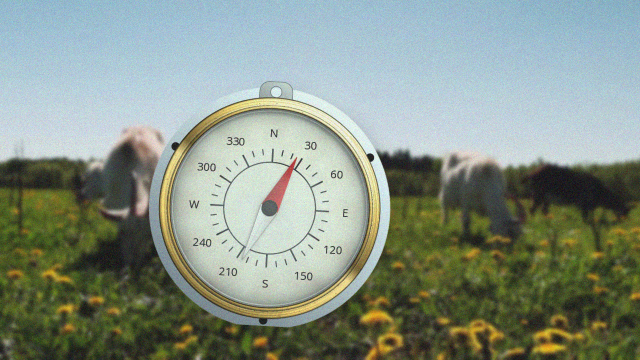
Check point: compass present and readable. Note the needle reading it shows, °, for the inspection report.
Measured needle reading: 25 °
